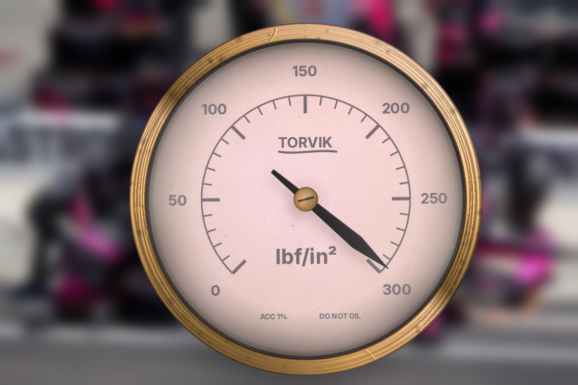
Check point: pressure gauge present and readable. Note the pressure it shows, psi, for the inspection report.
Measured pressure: 295 psi
